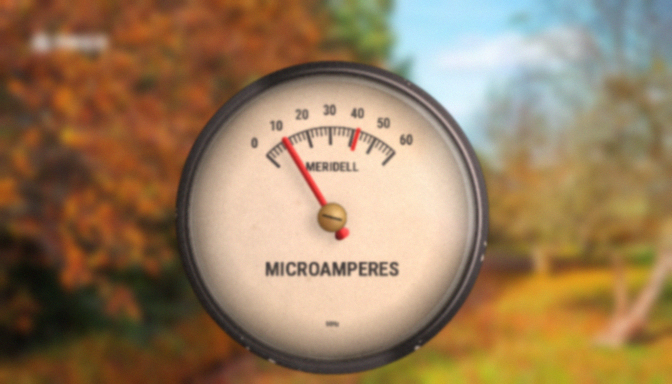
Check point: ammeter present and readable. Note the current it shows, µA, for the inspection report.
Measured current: 10 µA
